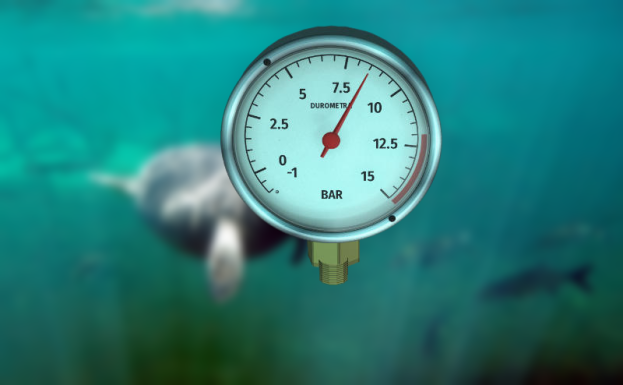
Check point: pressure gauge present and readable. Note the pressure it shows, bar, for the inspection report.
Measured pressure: 8.5 bar
